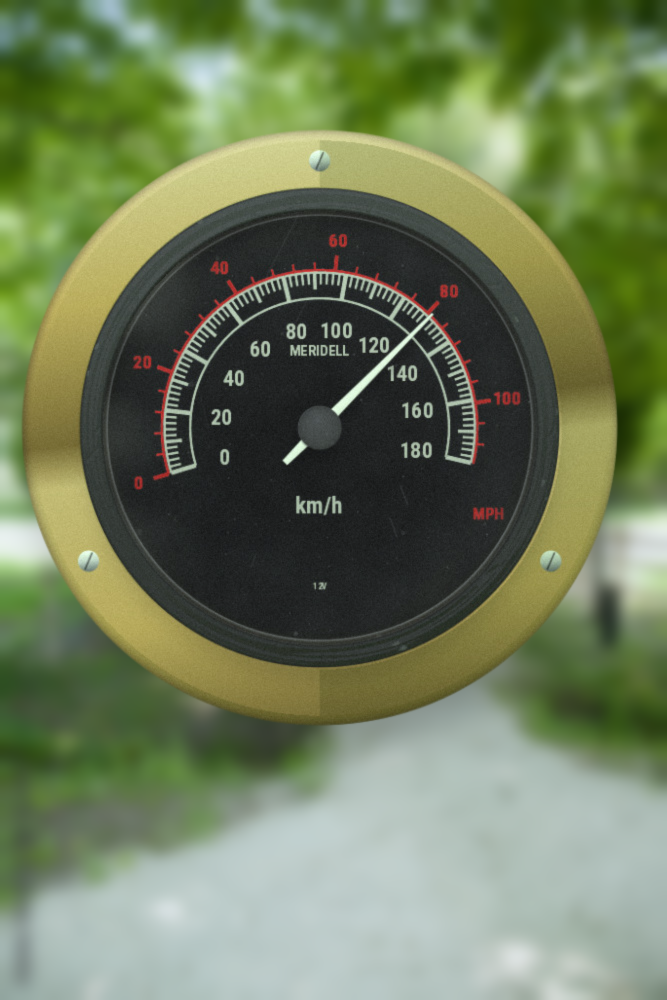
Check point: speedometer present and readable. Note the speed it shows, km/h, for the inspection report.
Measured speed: 130 km/h
